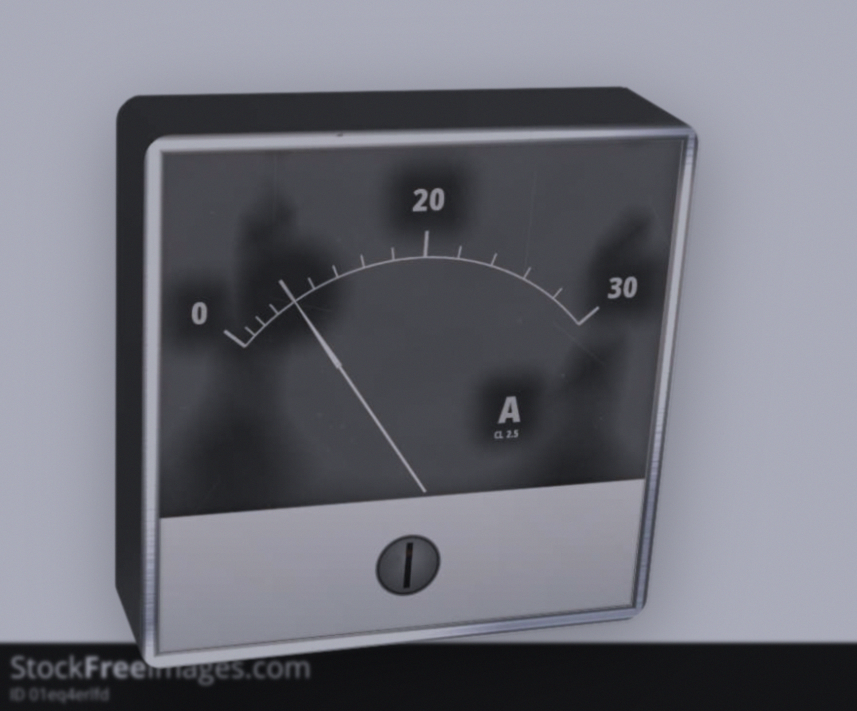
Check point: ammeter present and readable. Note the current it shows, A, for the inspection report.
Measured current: 10 A
